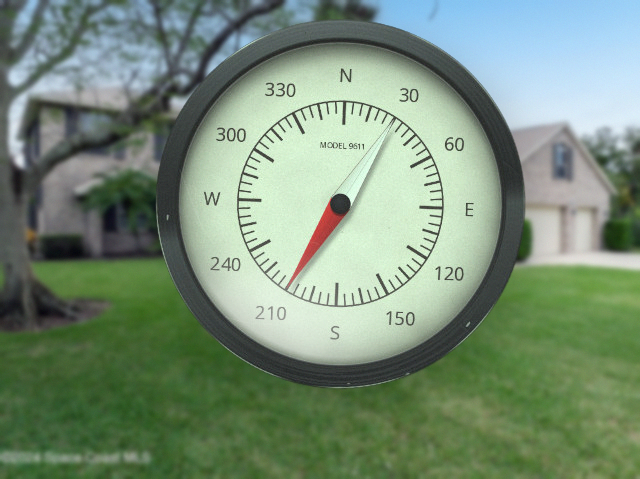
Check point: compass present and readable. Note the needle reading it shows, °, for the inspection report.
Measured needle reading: 210 °
